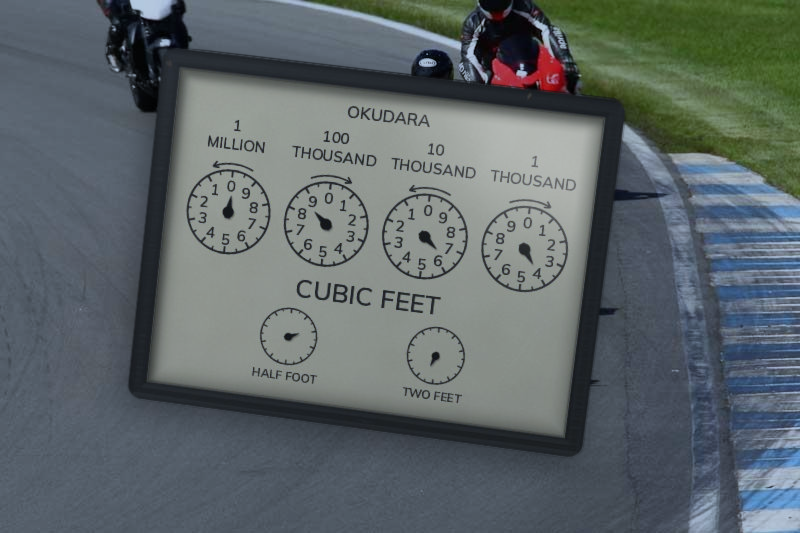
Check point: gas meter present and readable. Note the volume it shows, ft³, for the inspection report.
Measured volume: 986400 ft³
